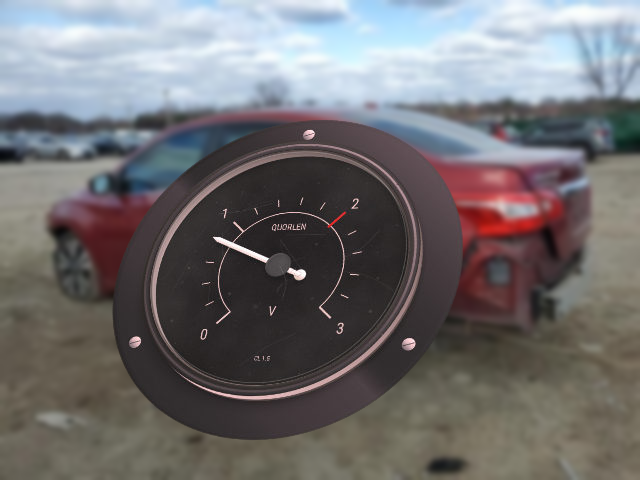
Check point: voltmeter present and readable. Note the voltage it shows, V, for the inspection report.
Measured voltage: 0.8 V
